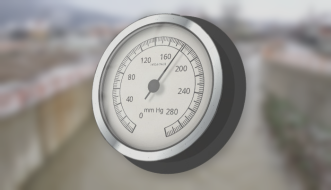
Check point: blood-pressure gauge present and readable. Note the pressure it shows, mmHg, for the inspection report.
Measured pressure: 180 mmHg
